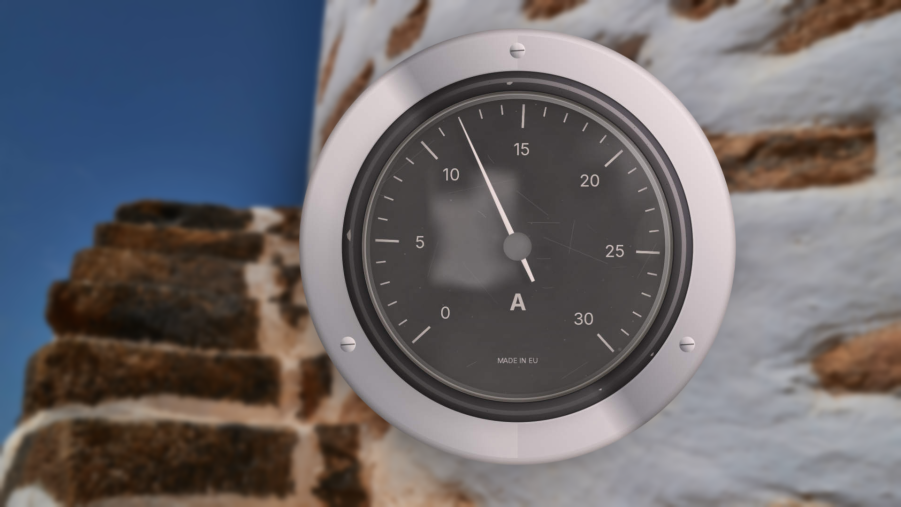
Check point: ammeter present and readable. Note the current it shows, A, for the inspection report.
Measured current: 12 A
